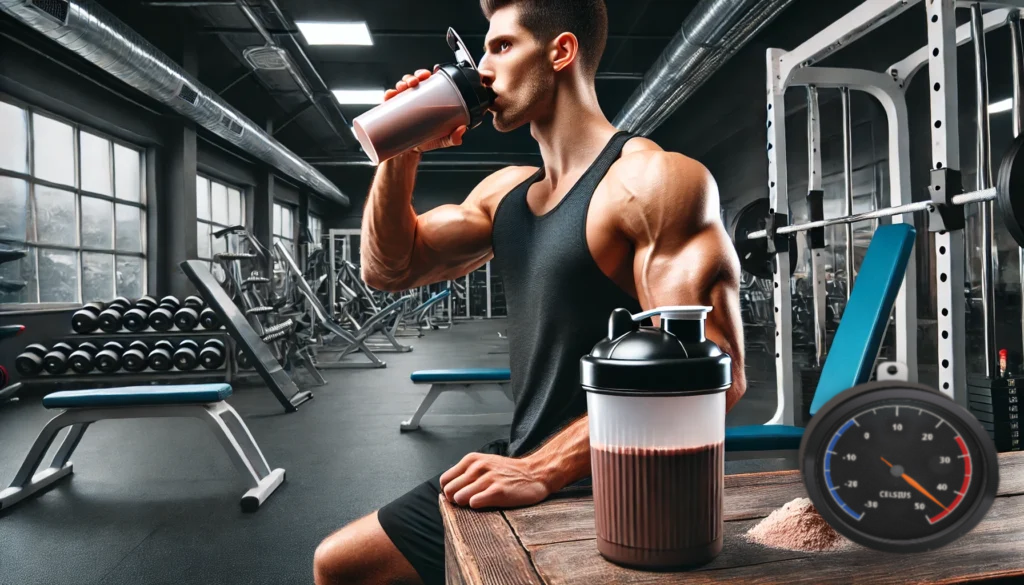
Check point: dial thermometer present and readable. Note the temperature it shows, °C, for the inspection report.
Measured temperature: 45 °C
